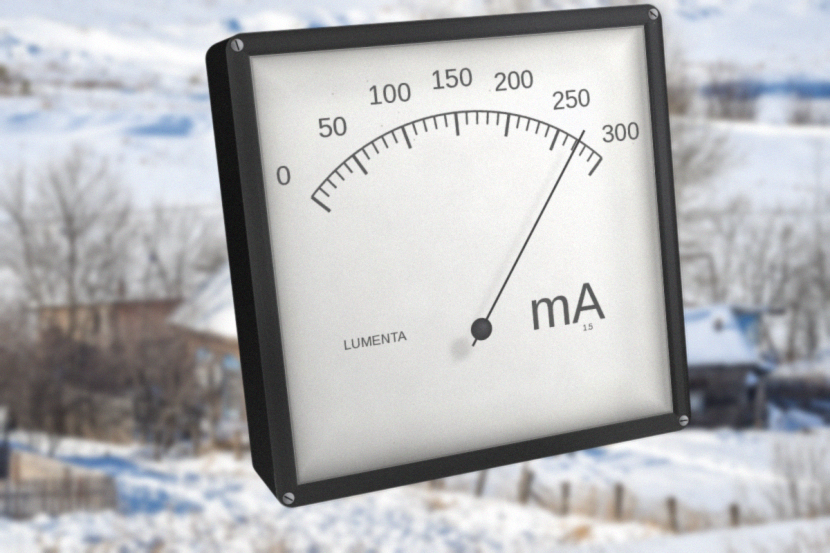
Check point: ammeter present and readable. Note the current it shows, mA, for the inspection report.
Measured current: 270 mA
